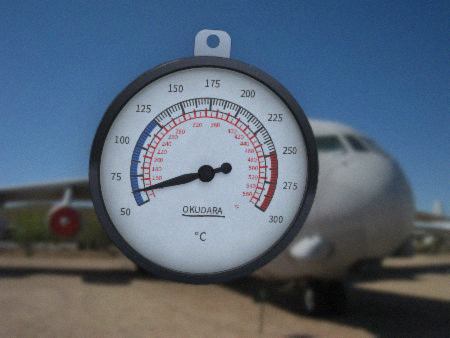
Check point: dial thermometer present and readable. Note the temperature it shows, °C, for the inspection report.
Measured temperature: 62.5 °C
